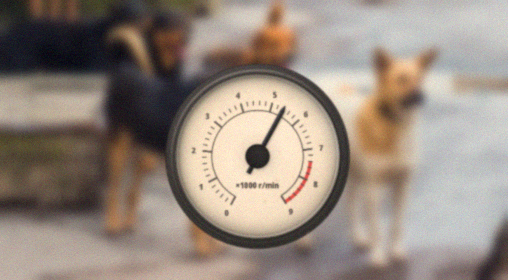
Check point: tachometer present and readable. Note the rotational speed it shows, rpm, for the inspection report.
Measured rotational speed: 5400 rpm
